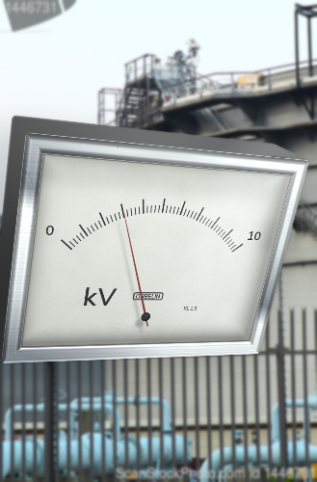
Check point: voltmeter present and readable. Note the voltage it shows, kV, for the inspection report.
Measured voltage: 3 kV
